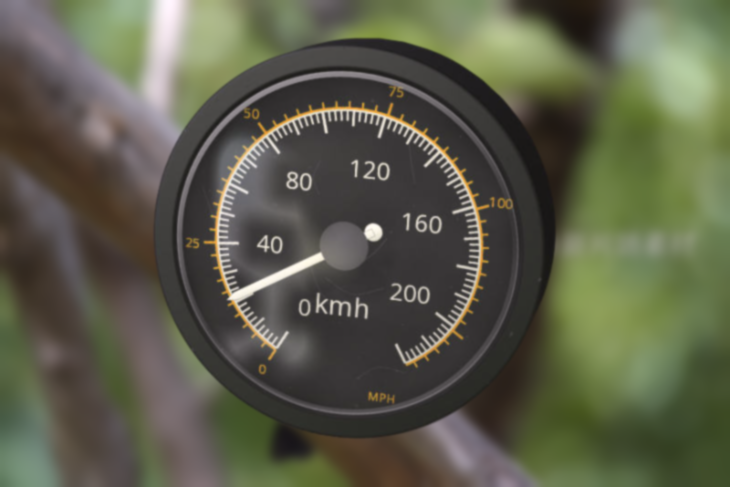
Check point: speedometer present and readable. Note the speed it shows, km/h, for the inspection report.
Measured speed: 22 km/h
